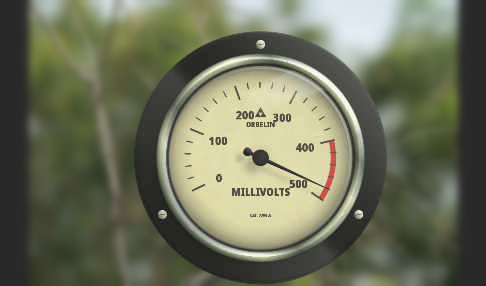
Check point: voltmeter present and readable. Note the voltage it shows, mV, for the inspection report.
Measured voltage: 480 mV
